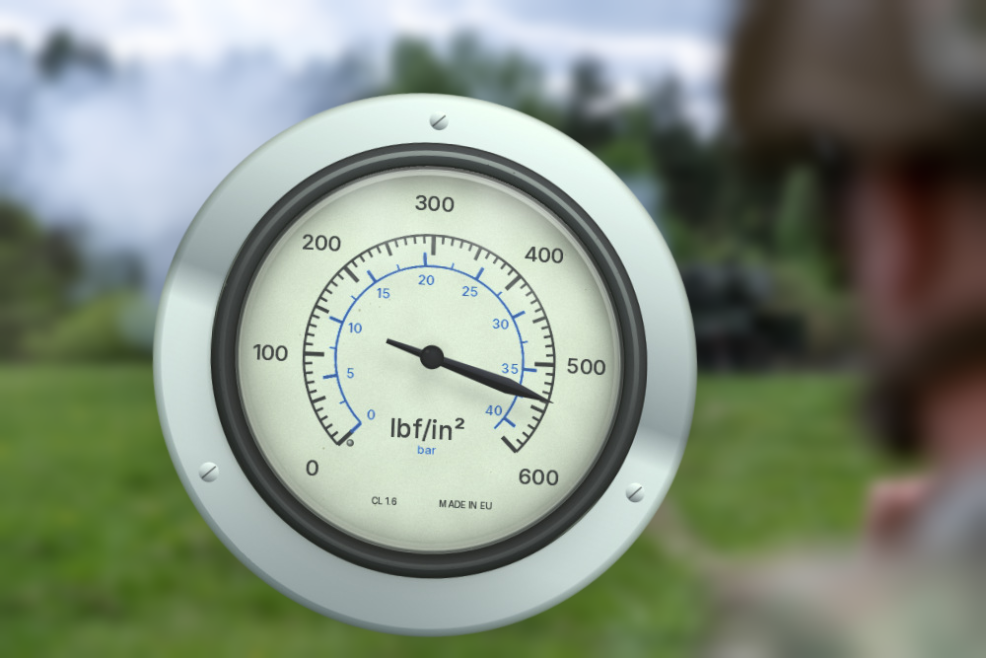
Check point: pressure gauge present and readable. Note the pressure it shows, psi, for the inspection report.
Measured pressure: 540 psi
